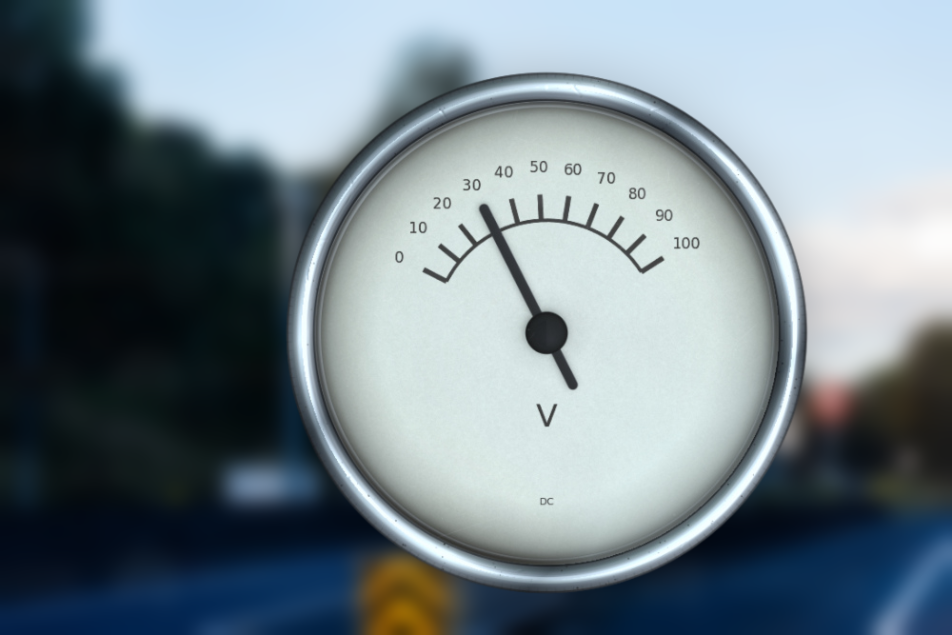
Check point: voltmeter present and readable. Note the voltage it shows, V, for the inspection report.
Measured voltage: 30 V
